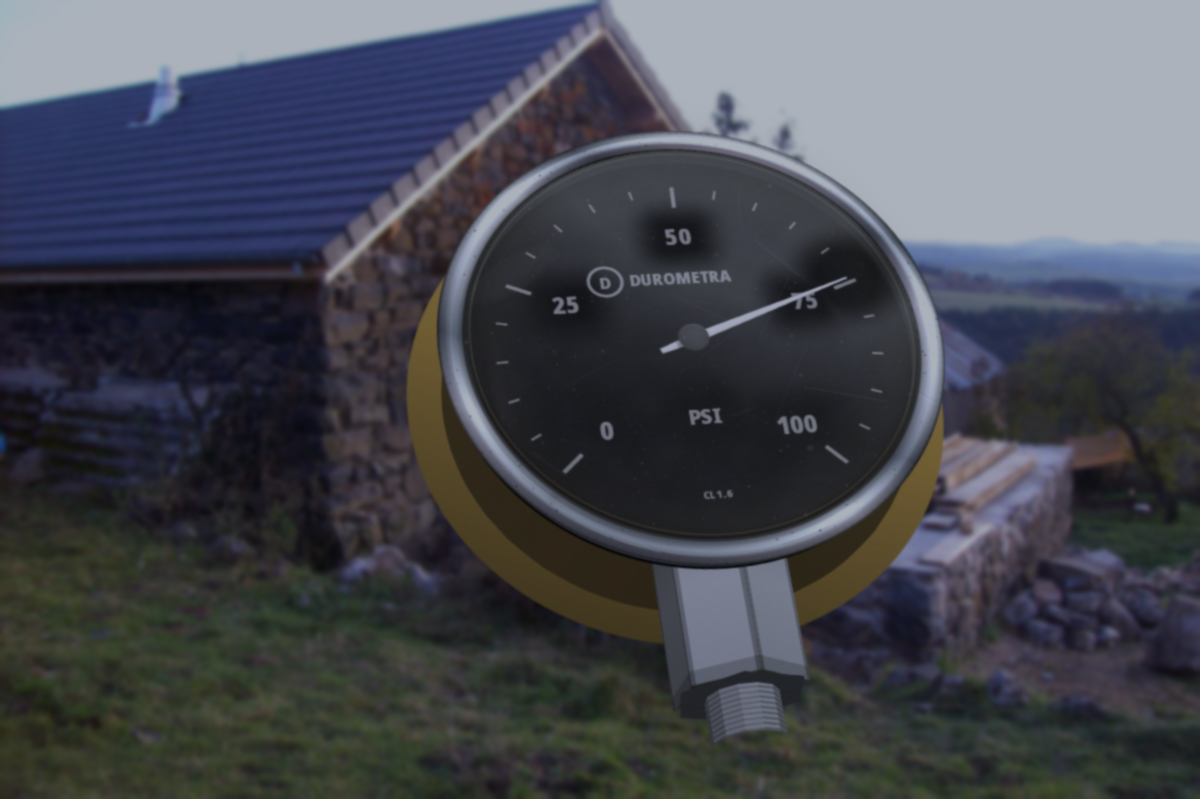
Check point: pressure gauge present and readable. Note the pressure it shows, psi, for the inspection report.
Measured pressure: 75 psi
